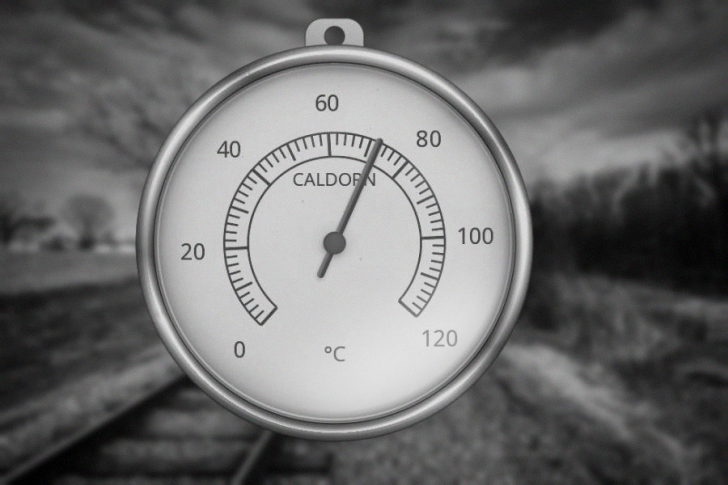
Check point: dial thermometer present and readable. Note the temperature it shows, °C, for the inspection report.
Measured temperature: 72 °C
